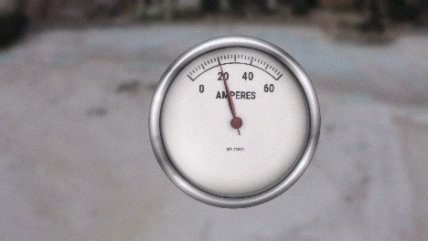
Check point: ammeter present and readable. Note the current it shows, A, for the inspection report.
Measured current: 20 A
